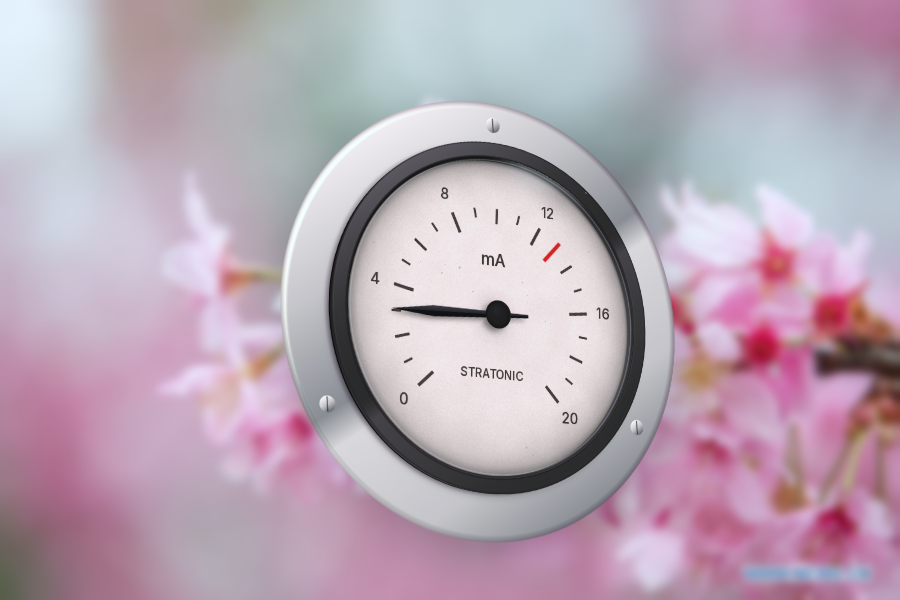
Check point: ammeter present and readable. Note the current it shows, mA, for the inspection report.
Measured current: 3 mA
